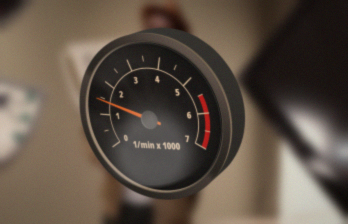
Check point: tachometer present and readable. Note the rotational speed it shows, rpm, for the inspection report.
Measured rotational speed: 1500 rpm
